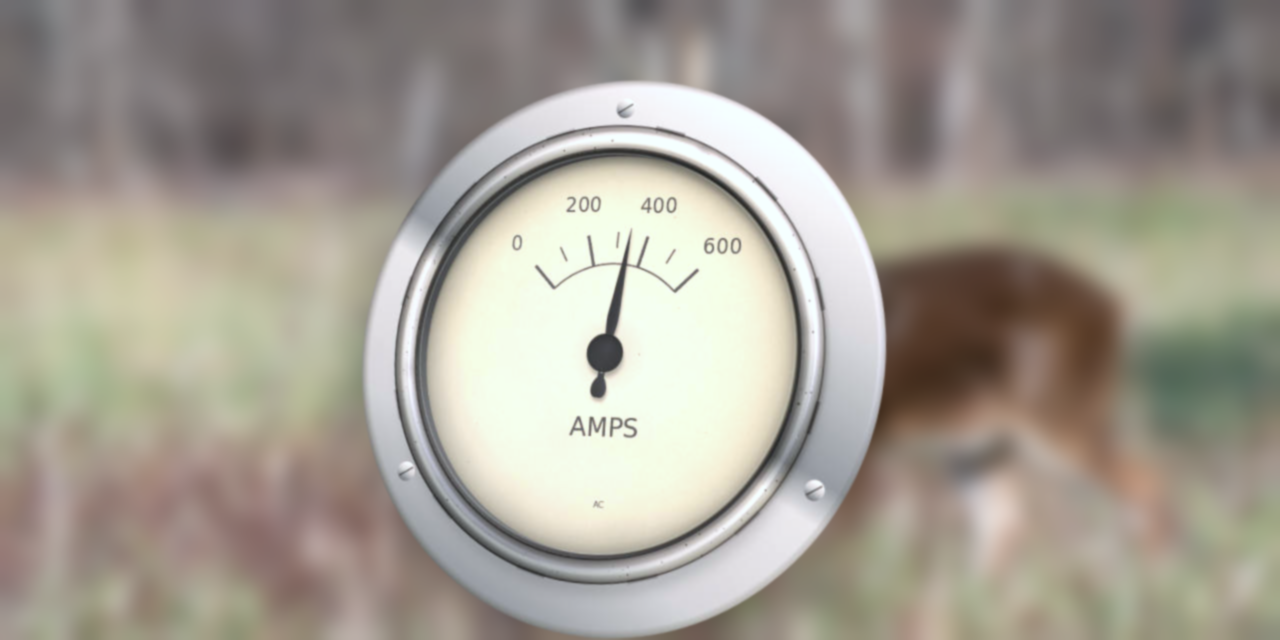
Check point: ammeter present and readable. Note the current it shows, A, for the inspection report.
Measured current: 350 A
